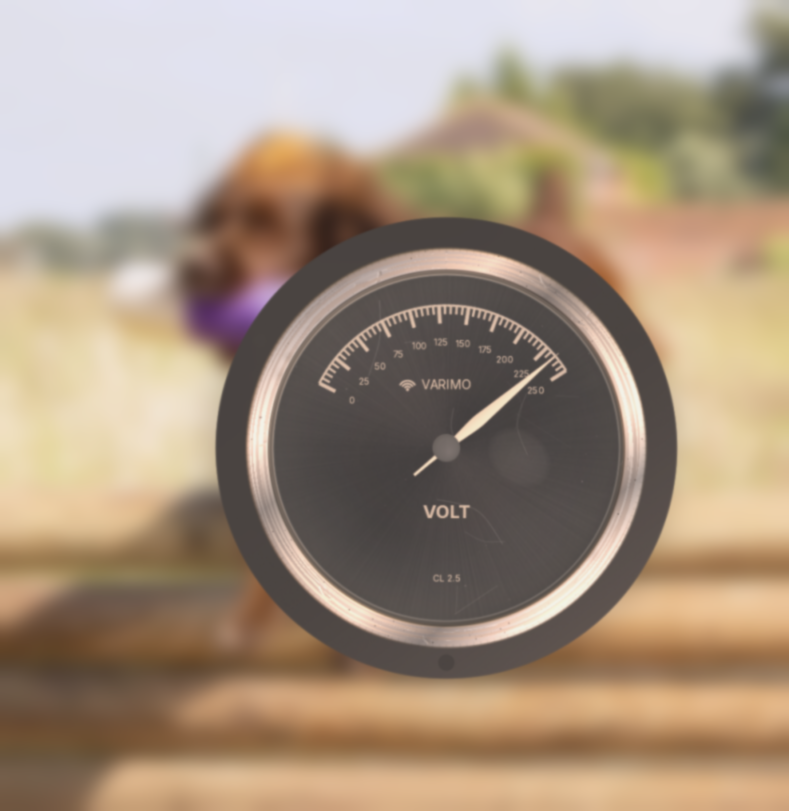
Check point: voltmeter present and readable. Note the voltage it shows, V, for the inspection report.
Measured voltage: 235 V
